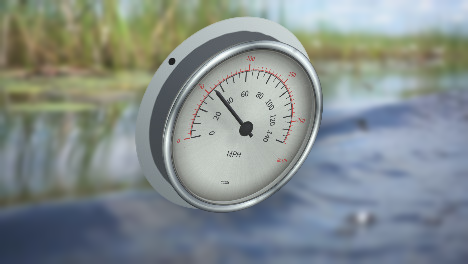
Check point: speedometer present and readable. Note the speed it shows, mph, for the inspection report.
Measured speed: 35 mph
